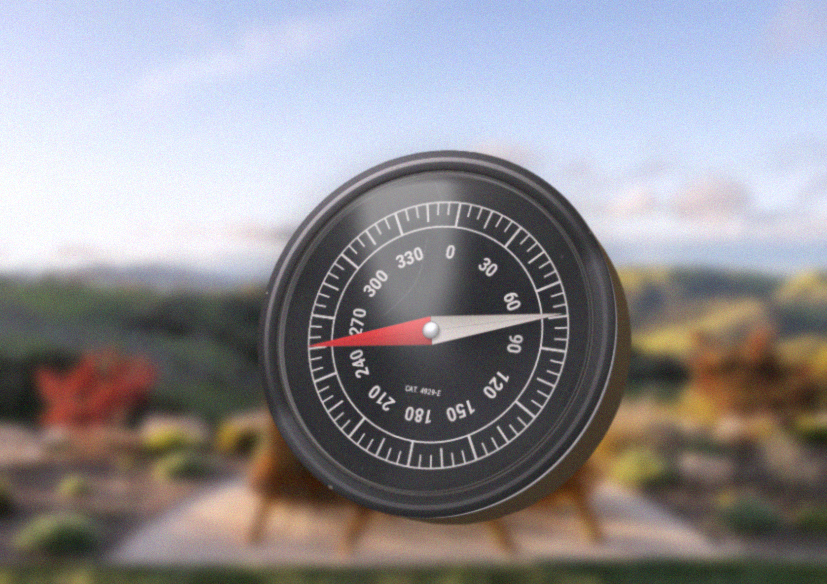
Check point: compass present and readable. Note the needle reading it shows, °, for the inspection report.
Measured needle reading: 255 °
